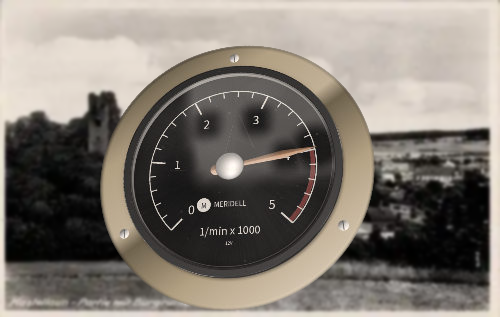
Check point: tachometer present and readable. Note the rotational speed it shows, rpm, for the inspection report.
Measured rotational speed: 4000 rpm
